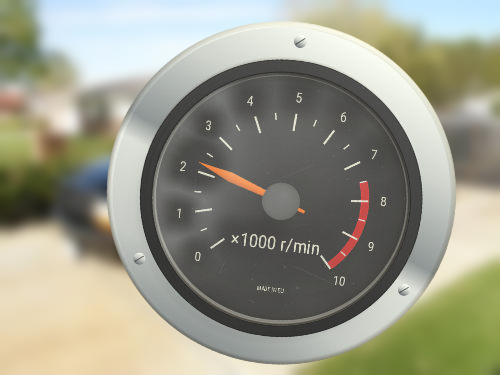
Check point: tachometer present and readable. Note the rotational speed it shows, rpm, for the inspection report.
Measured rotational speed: 2250 rpm
